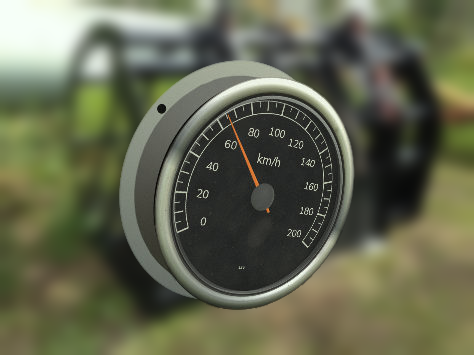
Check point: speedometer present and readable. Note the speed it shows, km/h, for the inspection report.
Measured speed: 65 km/h
